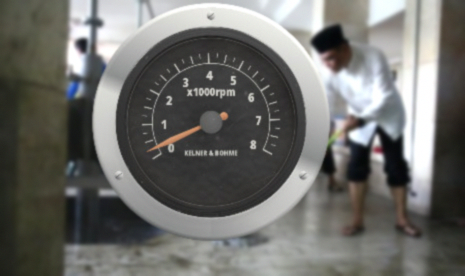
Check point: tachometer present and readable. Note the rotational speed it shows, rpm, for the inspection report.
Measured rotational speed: 250 rpm
